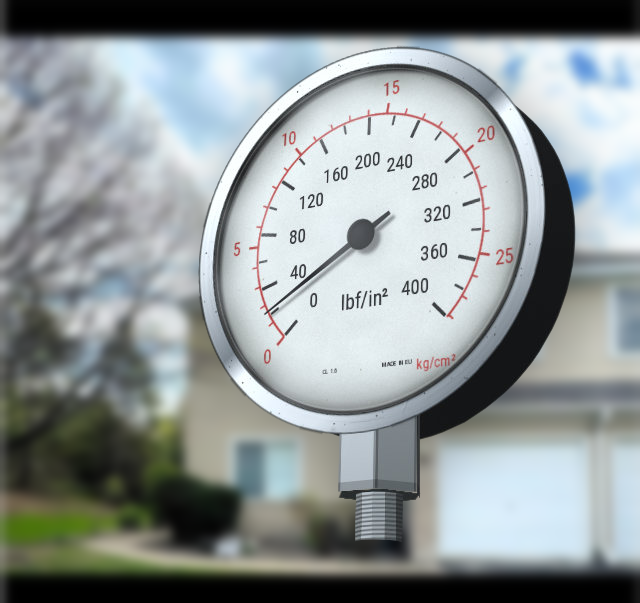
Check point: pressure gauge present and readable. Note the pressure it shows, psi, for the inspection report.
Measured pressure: 20 psi
